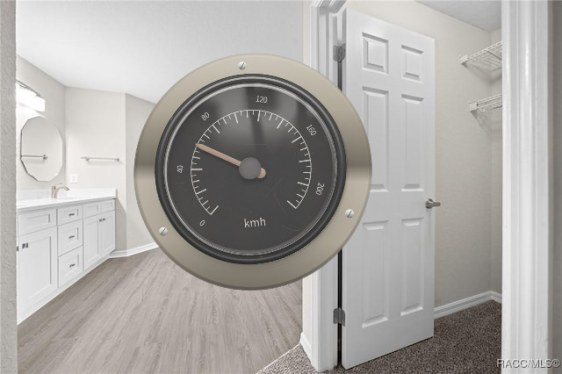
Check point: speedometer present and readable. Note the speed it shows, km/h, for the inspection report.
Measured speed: 60 km/h
